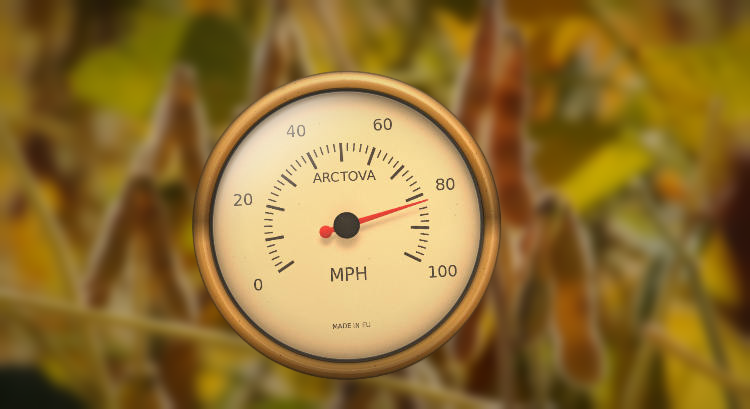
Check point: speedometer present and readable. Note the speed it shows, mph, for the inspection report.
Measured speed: 82 mph
